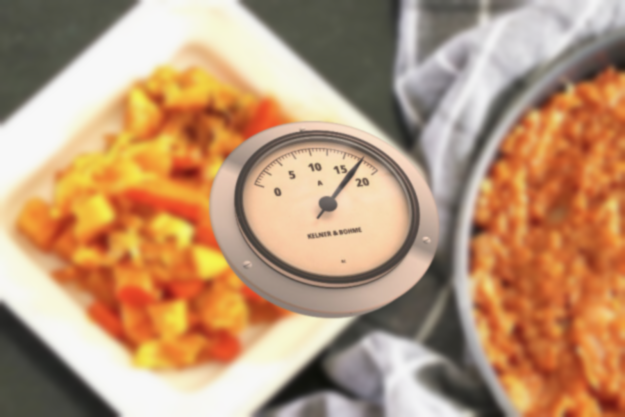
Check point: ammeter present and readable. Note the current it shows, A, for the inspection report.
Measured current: 17.5 A
